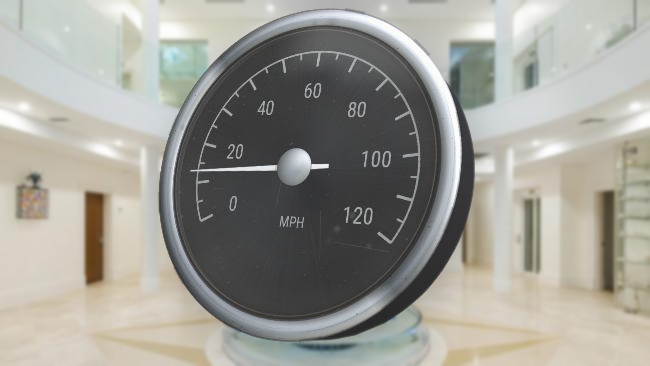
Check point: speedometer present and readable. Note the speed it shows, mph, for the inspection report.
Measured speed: 12.5 mph
